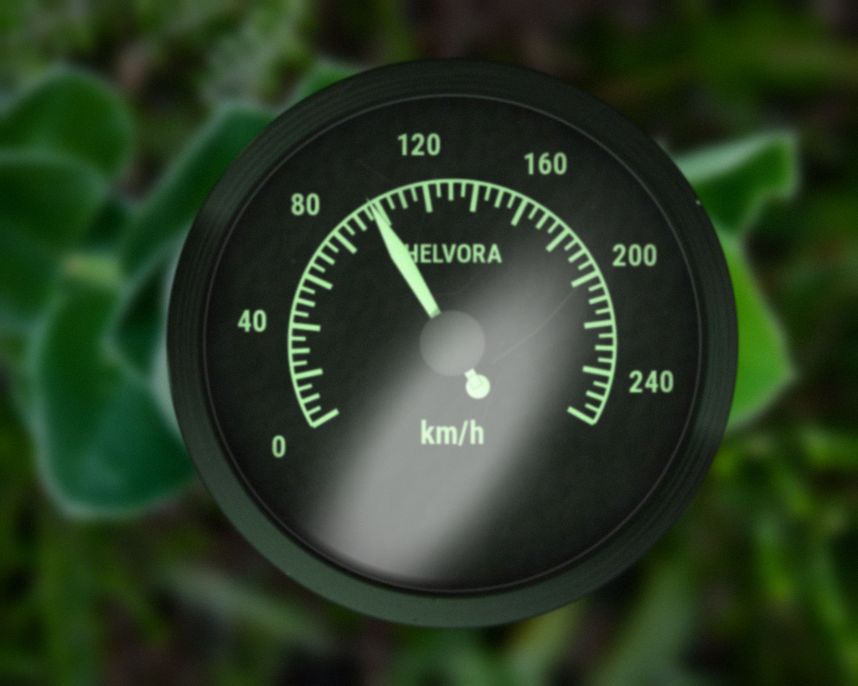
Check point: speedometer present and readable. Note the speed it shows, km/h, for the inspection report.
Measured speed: 97.5 km/h
